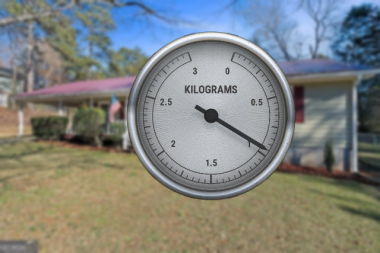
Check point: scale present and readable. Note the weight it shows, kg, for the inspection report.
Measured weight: 0.95 kg
